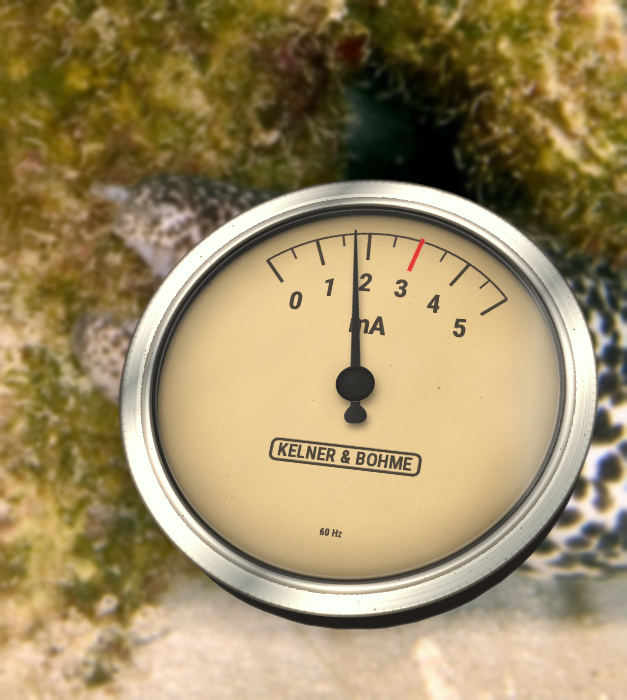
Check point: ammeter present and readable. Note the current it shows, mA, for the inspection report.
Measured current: 1.75 mA
